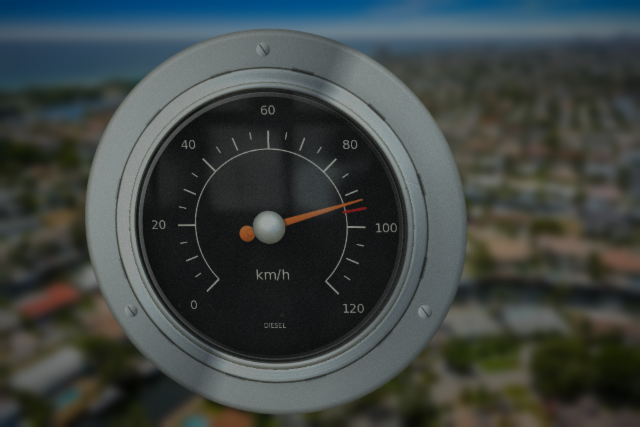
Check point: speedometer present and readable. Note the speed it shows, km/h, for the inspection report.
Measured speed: 92.5 km/h
